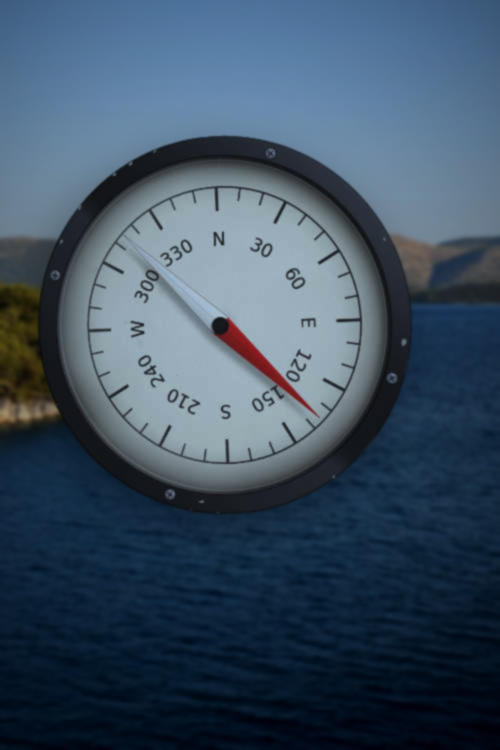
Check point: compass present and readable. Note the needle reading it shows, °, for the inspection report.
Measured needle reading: 135 °
